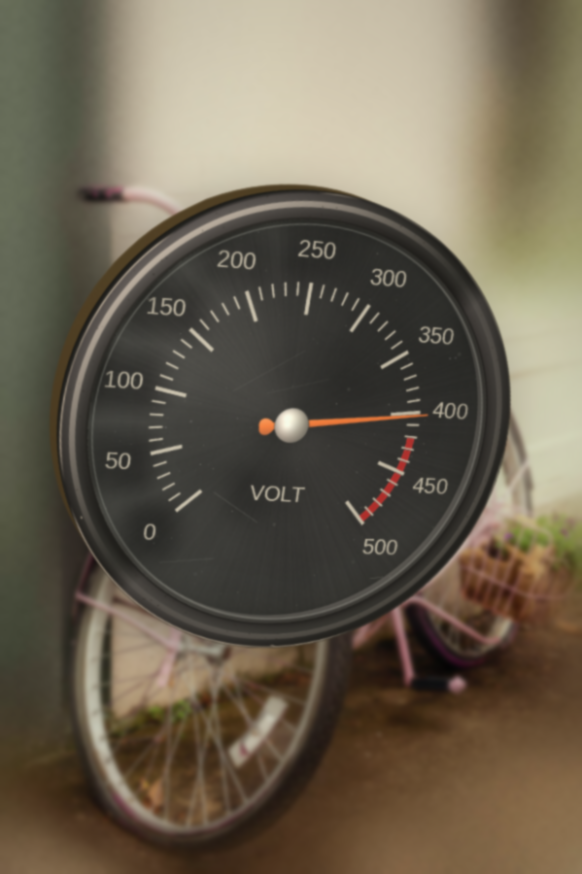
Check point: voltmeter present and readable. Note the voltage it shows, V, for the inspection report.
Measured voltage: 400 V
